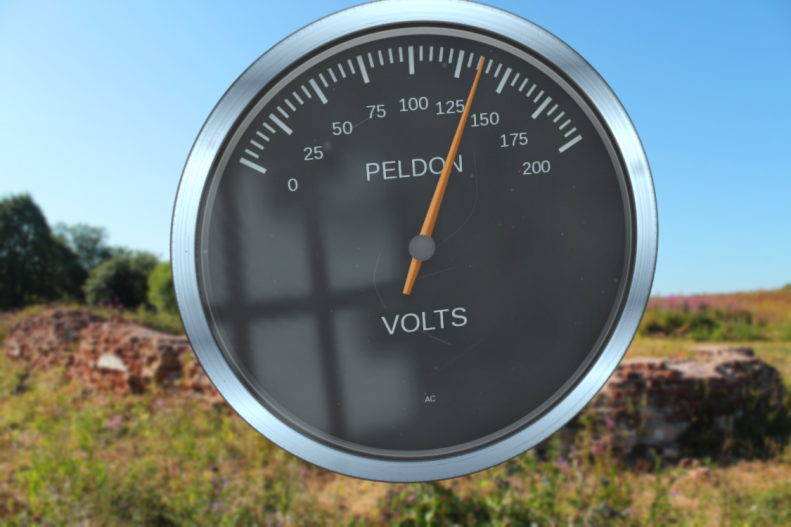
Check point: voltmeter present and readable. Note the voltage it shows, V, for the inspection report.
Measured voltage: 135 V
